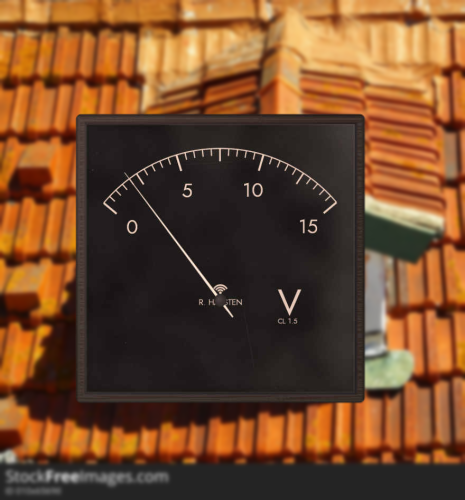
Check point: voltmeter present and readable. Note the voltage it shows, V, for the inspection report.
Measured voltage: 2 V
